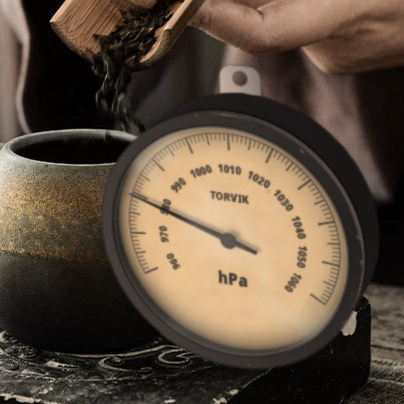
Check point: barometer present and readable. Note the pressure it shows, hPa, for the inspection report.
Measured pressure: 980 hPa
